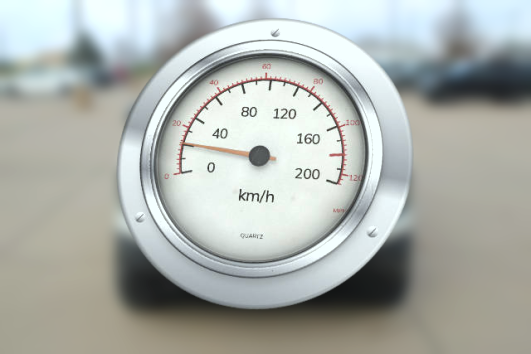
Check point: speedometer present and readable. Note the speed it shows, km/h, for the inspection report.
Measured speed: 20 km/h
